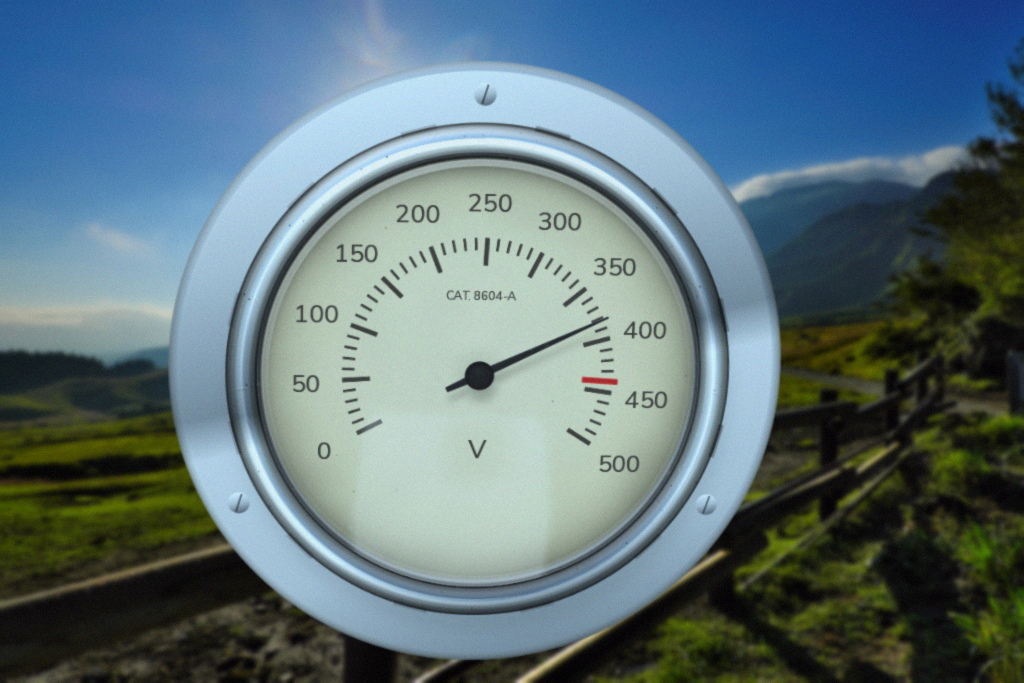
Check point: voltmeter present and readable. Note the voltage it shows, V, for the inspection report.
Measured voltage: 380 V
